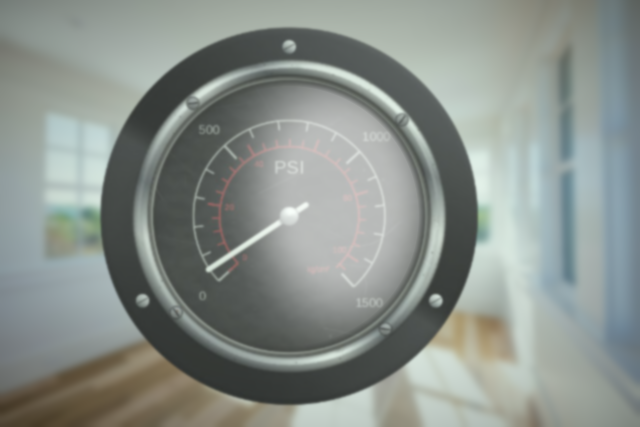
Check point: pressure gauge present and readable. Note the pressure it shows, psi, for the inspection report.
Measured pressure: 50 psi
